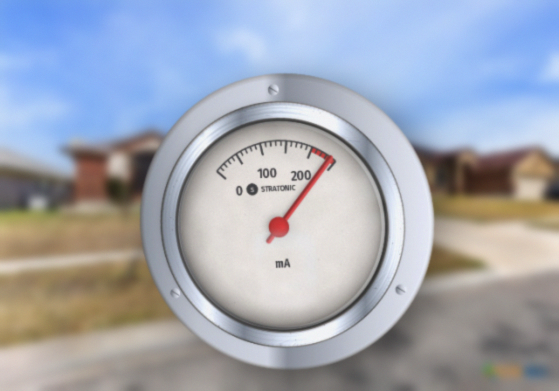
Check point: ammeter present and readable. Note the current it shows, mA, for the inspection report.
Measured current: 240 mA
